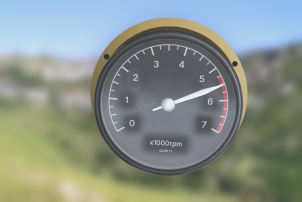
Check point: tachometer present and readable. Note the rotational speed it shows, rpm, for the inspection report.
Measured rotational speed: 5500 rpm
